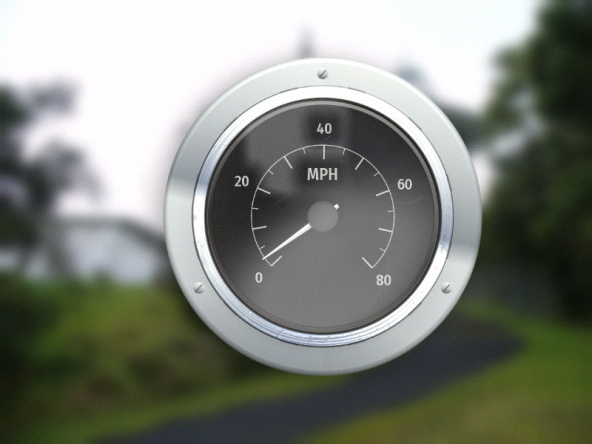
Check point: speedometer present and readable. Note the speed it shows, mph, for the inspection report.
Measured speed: 2.5 mph
